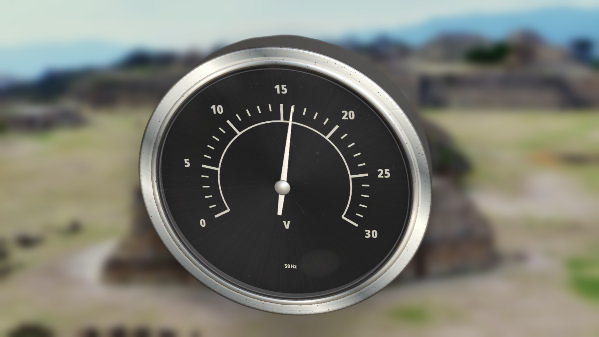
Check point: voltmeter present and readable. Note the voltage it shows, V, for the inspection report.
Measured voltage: 16 V
